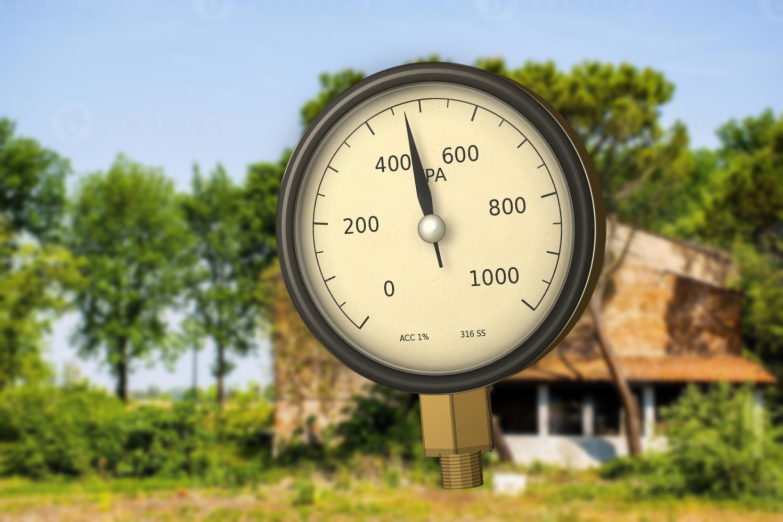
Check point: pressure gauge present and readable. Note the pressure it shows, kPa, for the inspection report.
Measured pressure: 475 kPa
